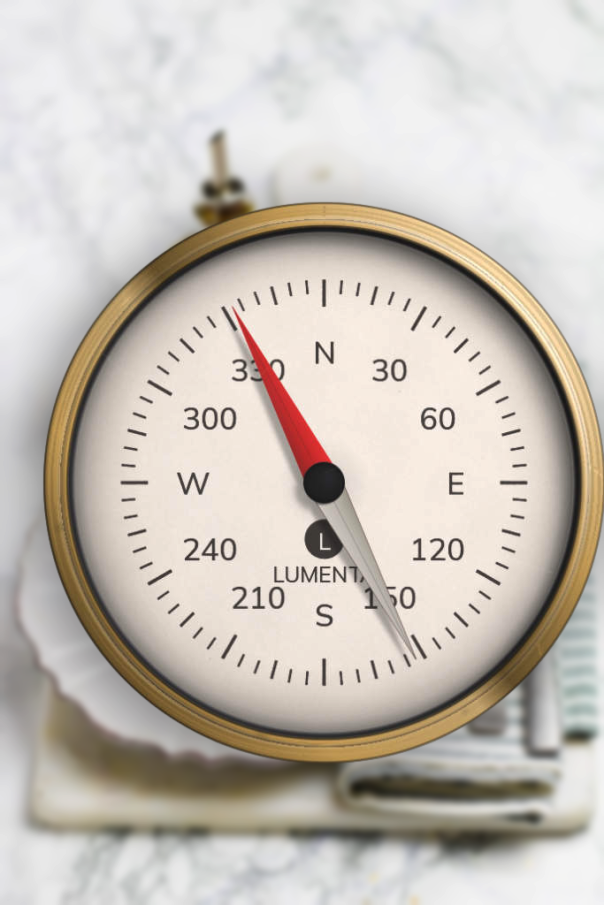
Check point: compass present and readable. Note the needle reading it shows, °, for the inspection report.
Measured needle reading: 332.5 °
